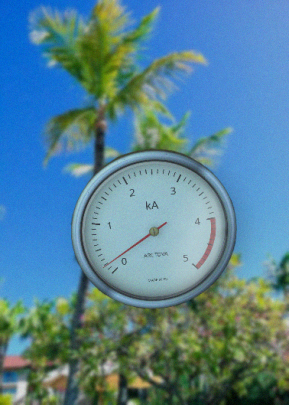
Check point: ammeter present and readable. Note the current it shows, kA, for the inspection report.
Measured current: 0.2 kA
